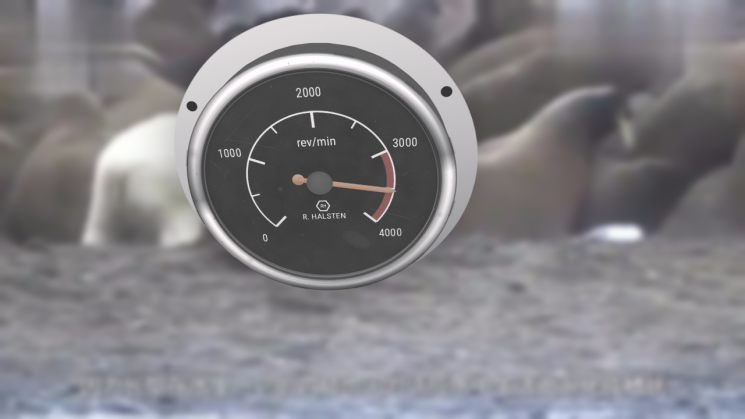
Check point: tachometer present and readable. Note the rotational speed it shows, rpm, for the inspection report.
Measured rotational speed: 3500 rpm
